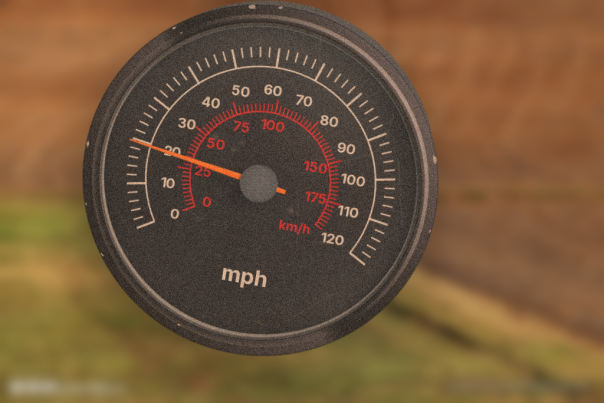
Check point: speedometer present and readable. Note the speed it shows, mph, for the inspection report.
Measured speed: 20 mph
